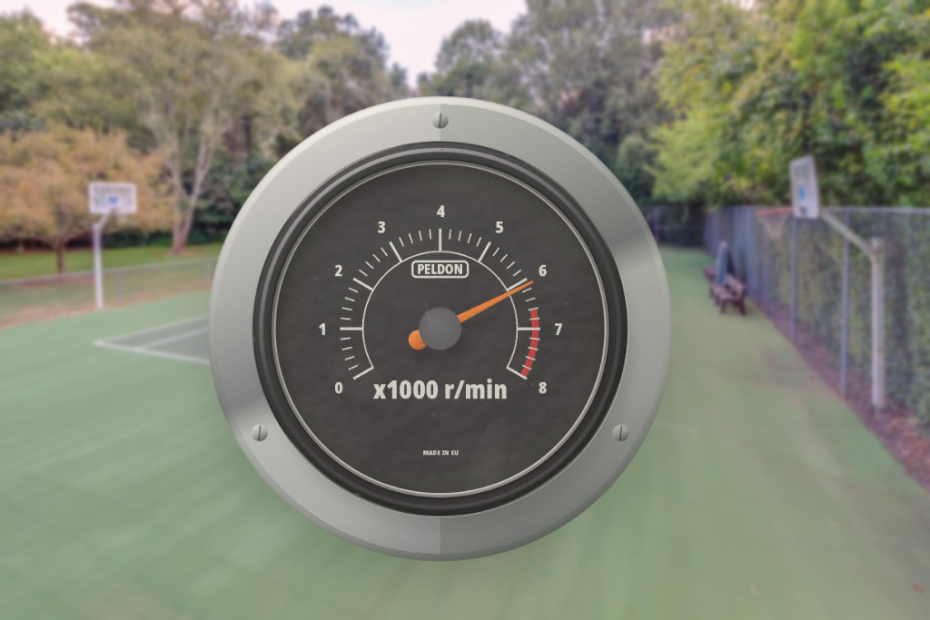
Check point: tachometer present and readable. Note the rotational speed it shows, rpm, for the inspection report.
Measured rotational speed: 6100 rpm
